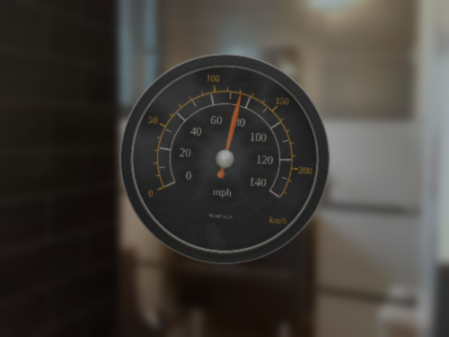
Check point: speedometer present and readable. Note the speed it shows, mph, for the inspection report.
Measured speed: 75 mph
